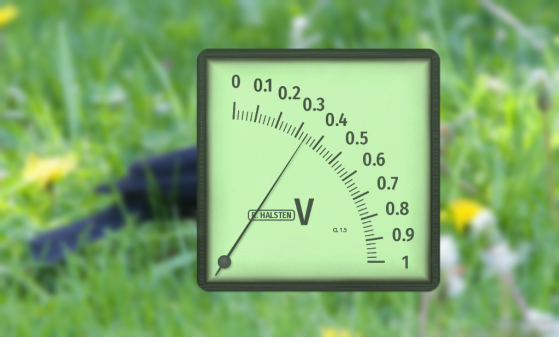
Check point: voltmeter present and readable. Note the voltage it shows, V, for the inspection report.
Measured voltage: 0.34 V
